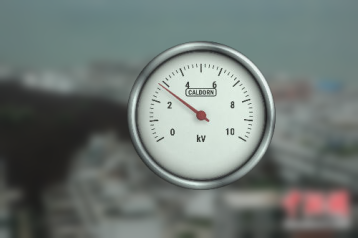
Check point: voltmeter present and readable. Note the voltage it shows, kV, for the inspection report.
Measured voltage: 2.8 kV
